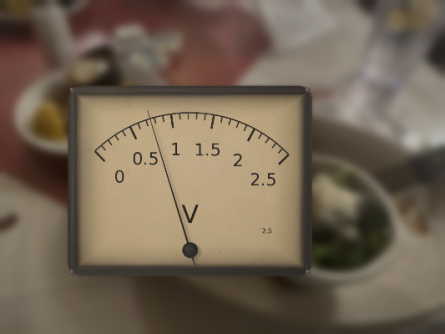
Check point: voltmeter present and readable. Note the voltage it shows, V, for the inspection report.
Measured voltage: 0.75 V
